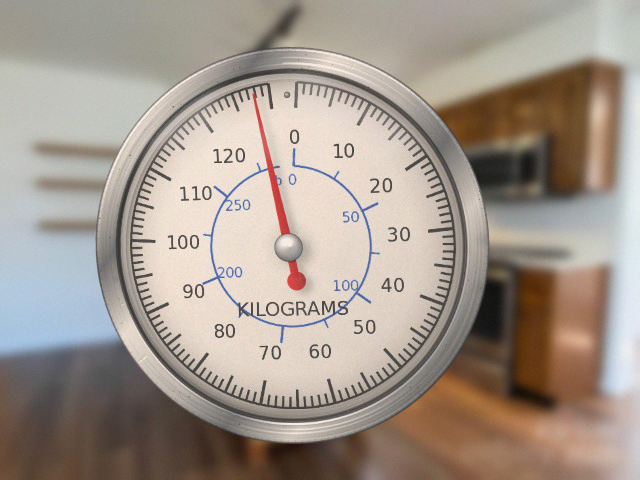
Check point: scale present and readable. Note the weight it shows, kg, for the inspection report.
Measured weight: 128 kg
